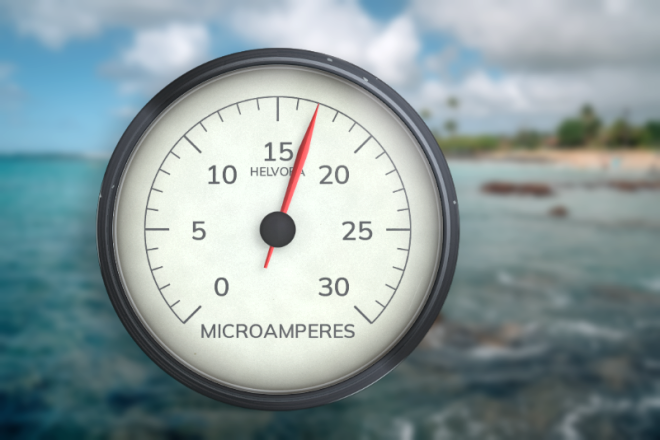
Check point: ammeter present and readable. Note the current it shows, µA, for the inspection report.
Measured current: 17 µA
